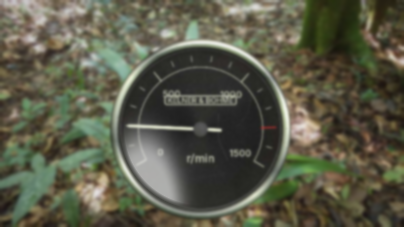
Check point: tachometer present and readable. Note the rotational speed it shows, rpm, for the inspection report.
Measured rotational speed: 200 rpm
